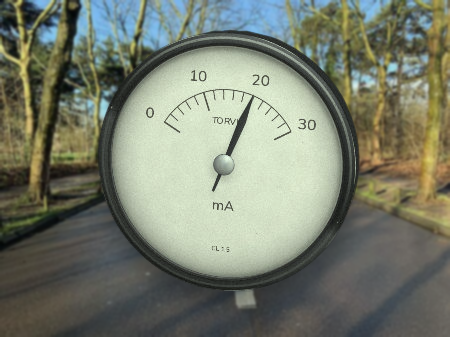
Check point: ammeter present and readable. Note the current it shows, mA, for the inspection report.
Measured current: 20 mA
